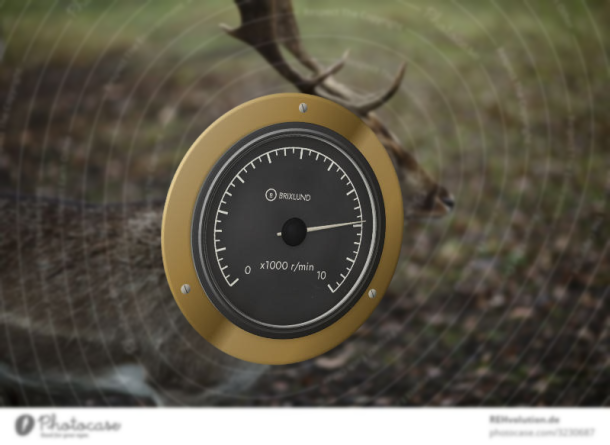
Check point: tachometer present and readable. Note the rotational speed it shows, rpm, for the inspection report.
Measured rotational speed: 7875 rpm
